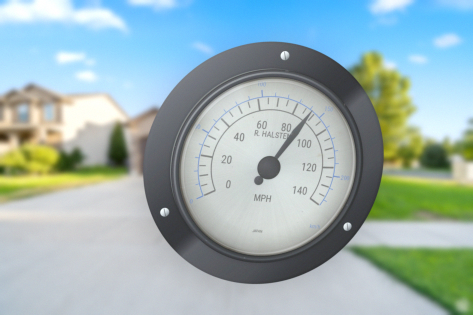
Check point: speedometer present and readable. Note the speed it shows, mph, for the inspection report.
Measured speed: 87.5 mph
